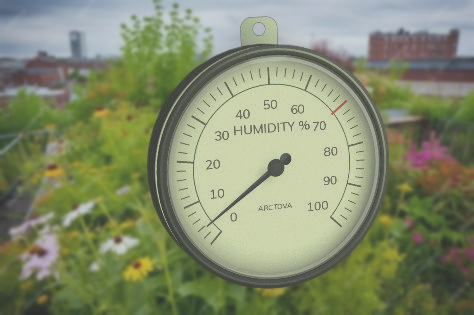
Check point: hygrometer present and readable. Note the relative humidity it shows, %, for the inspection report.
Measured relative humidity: 4 %
